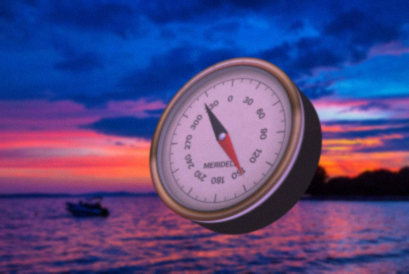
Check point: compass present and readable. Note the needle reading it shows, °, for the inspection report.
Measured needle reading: 145 °
